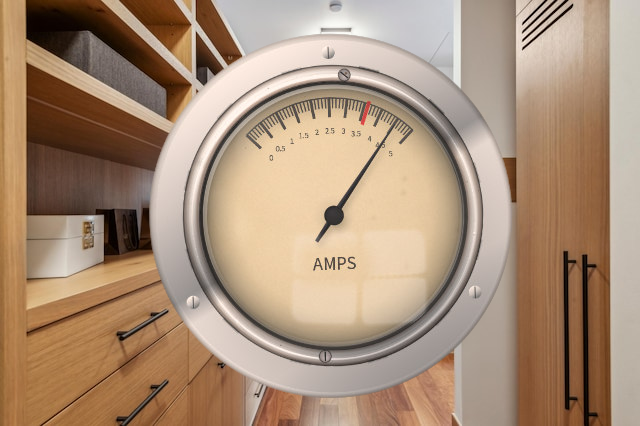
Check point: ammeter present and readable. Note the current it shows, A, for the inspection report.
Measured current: 4.5 A
